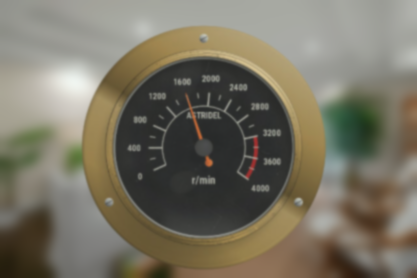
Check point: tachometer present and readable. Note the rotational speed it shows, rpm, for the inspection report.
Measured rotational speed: 1600 rpm
